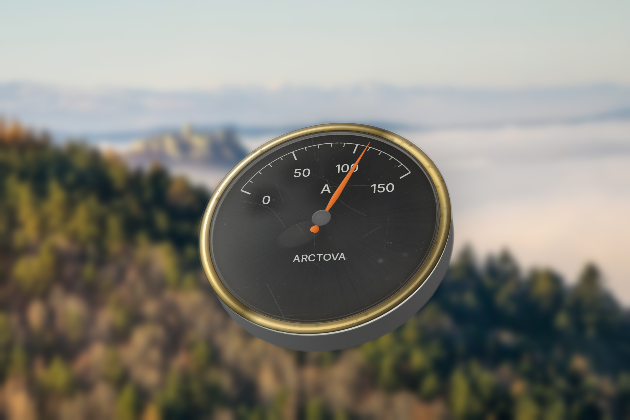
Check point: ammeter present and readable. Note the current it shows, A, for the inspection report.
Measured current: 110 A
